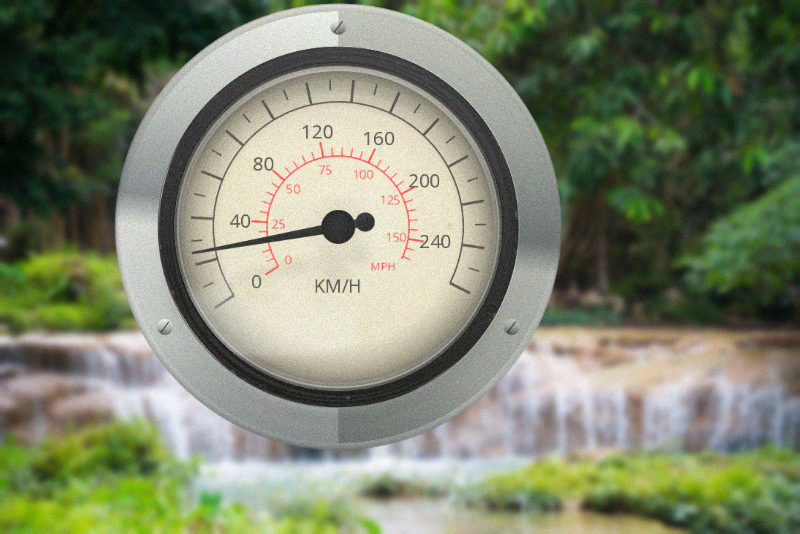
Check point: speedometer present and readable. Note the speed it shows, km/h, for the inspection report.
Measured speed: 25 km/h
